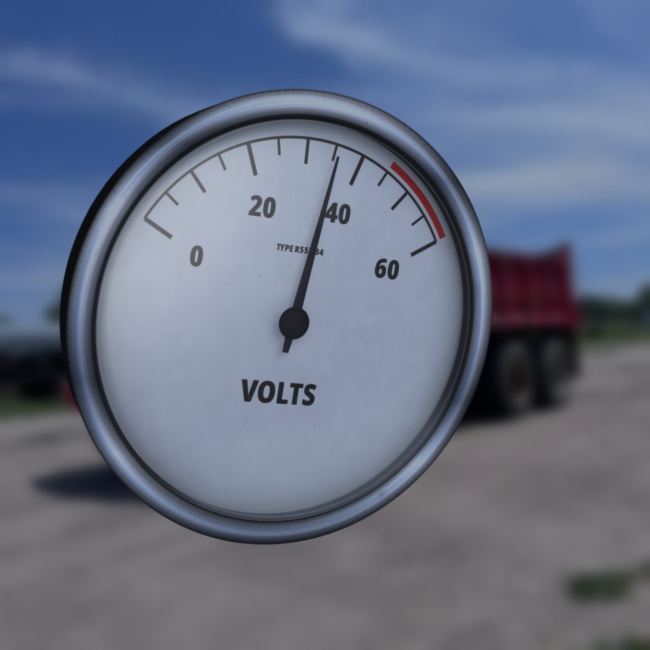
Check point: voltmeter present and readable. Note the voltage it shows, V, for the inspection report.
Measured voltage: 35 V
